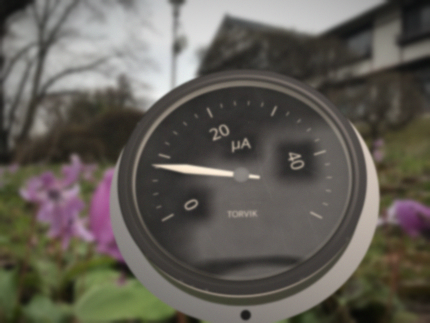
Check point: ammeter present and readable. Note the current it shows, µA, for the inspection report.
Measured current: 8 µA
